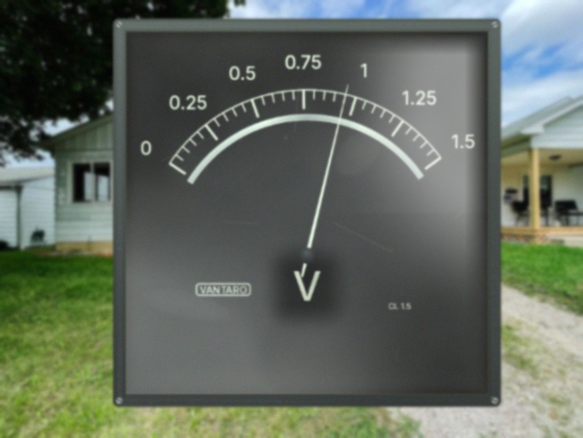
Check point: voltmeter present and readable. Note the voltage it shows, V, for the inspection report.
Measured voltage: 0.95 V
